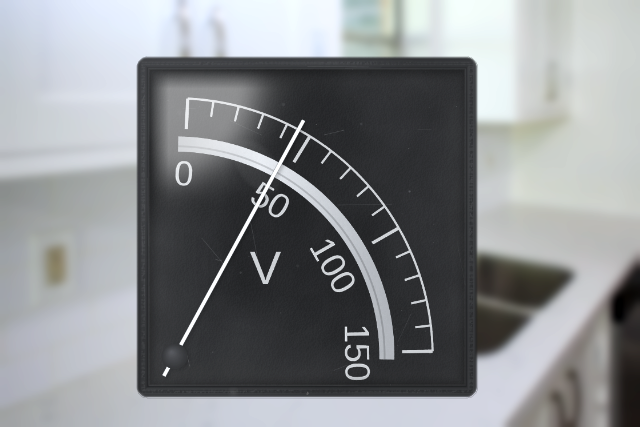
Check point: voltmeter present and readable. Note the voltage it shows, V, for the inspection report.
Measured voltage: 45 V
